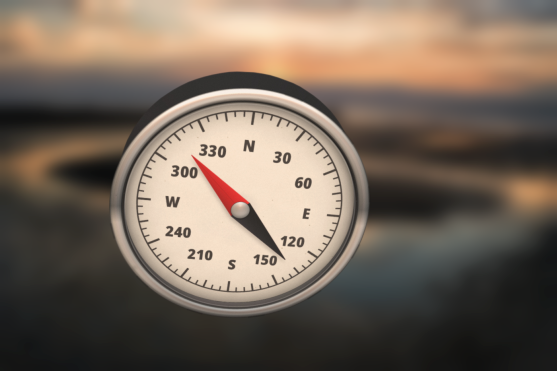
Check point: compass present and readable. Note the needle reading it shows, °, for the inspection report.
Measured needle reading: 315 °
